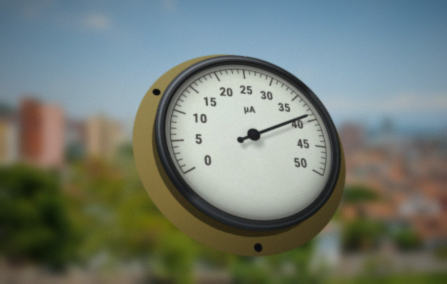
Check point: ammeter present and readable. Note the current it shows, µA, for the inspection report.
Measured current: 39 µA
